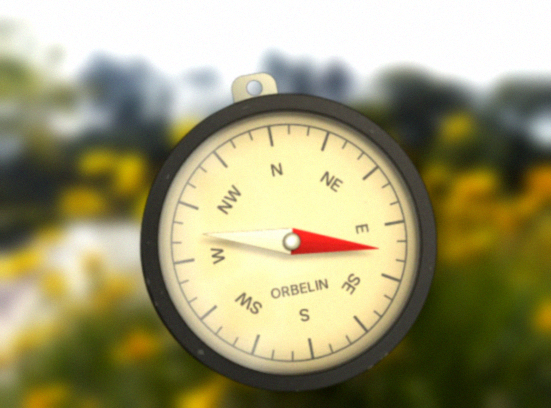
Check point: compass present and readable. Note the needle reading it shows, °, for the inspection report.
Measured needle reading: 105 °
